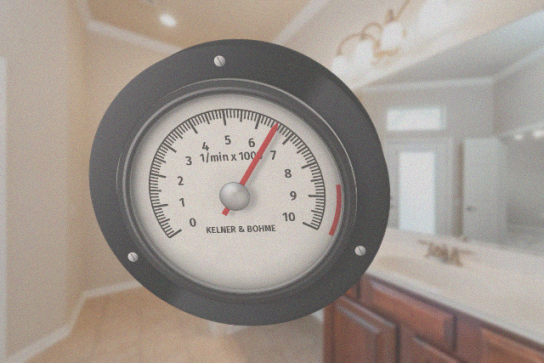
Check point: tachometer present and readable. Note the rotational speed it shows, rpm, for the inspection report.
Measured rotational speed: 6500 rpm
